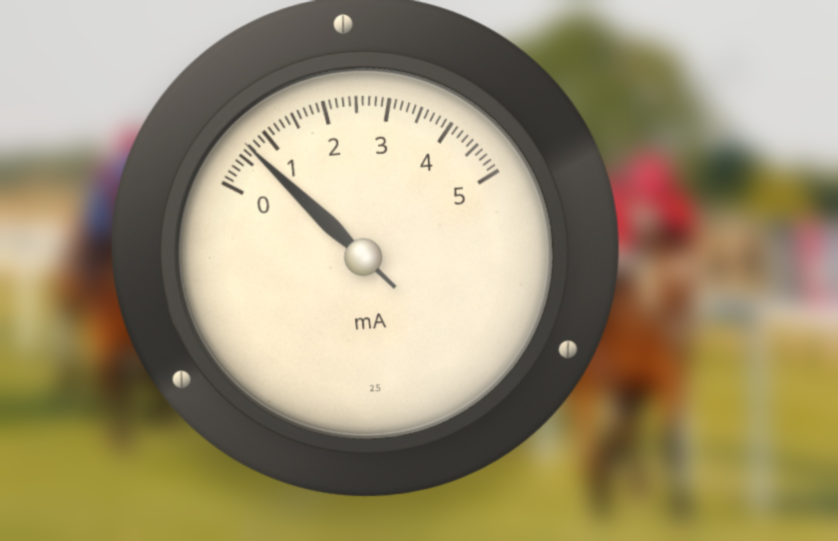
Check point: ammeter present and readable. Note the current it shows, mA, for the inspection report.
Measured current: 0.7 mA
